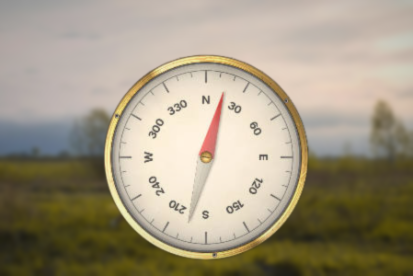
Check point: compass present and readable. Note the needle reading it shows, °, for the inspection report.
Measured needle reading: 15 °
